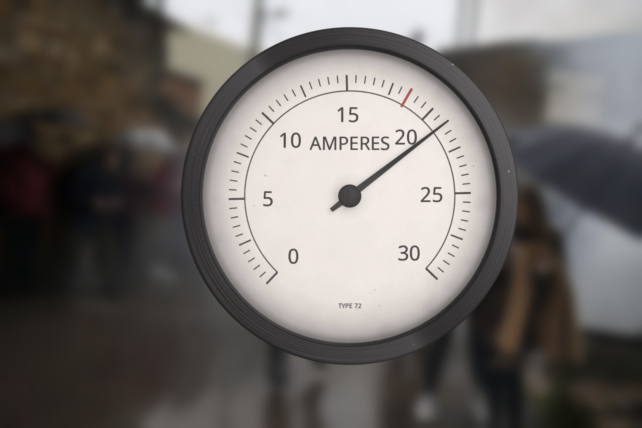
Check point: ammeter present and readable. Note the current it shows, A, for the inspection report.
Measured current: 21 A
